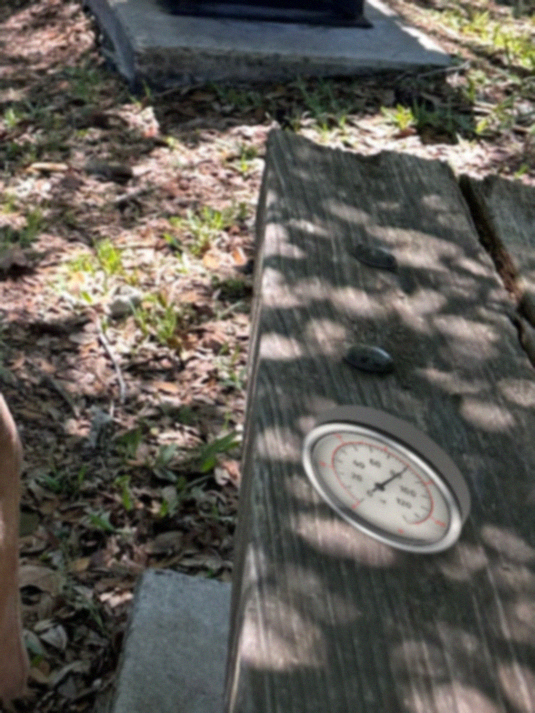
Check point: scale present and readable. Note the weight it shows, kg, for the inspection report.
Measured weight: 80 kg
